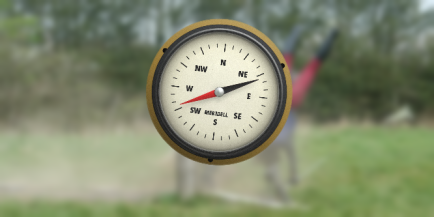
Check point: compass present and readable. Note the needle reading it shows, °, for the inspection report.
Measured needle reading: 245 °
